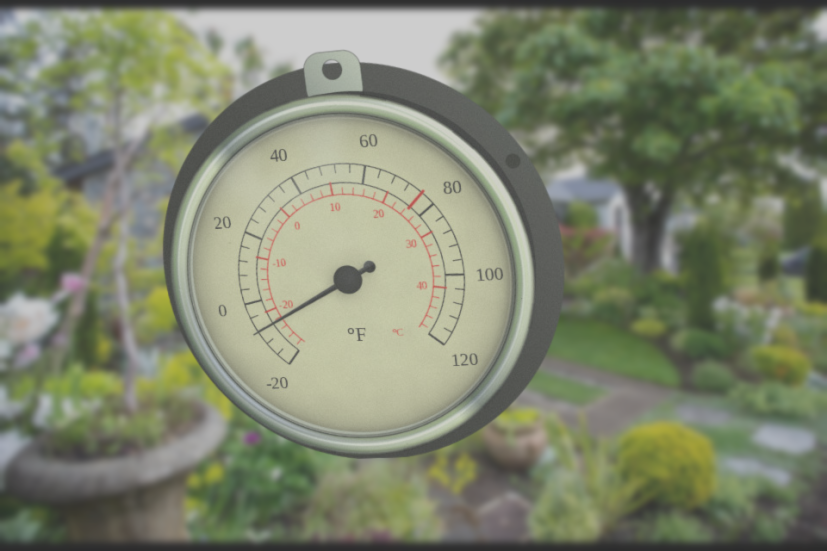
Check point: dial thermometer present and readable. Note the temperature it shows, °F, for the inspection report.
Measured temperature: -8 °F
